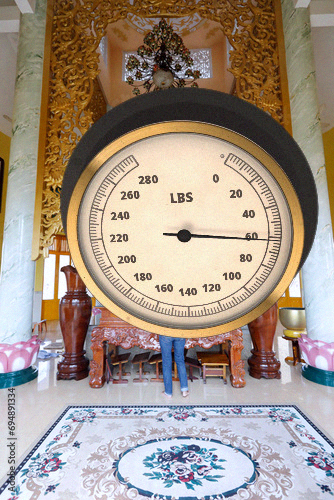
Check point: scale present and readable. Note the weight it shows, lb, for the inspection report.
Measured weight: 60 lb
